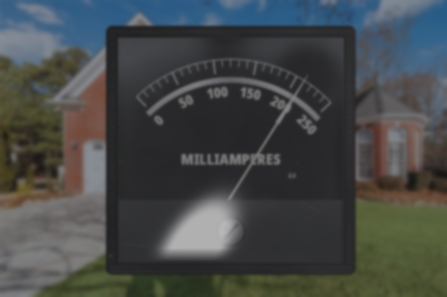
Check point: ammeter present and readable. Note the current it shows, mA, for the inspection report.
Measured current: 210 mA
